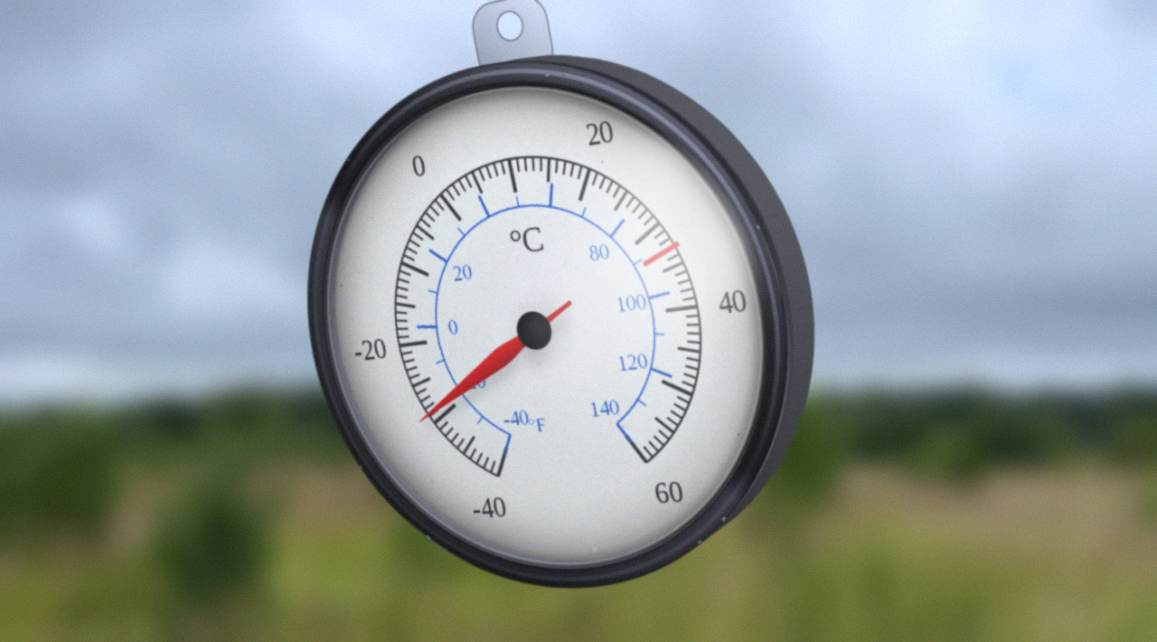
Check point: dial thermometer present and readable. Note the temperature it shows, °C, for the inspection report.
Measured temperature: -29 °C
